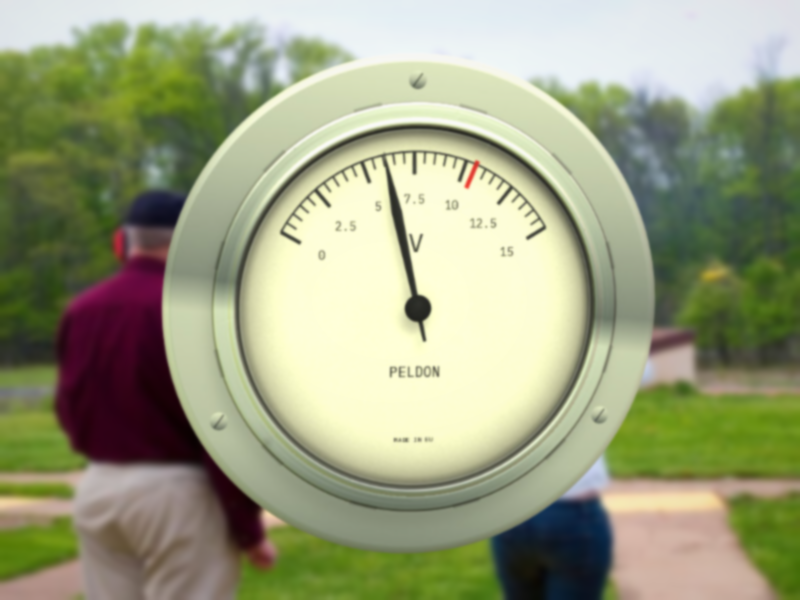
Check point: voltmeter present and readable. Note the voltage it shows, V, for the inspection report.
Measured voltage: 6 V
